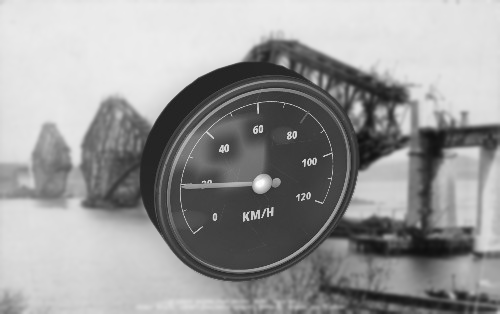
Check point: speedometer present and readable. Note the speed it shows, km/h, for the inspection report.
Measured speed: 20 km/h
